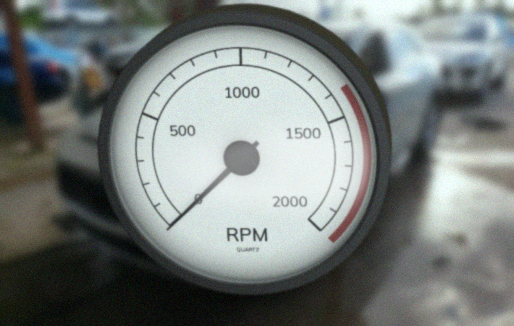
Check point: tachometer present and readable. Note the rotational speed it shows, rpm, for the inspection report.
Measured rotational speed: 0 rpm
